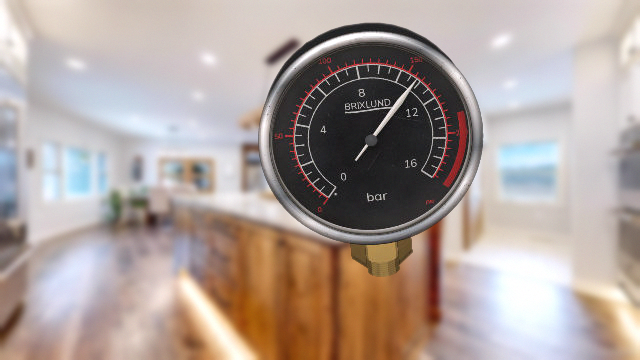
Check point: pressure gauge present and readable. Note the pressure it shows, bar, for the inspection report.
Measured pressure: 10.75 bar
